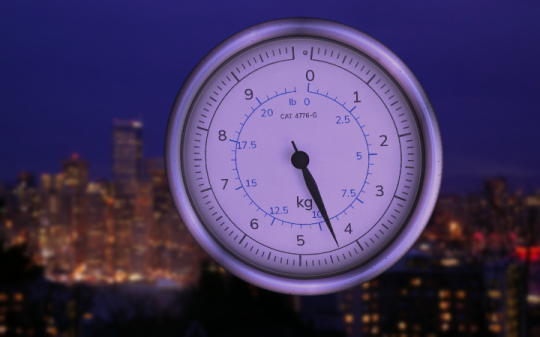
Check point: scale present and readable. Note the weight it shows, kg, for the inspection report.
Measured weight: 4.3 kg
